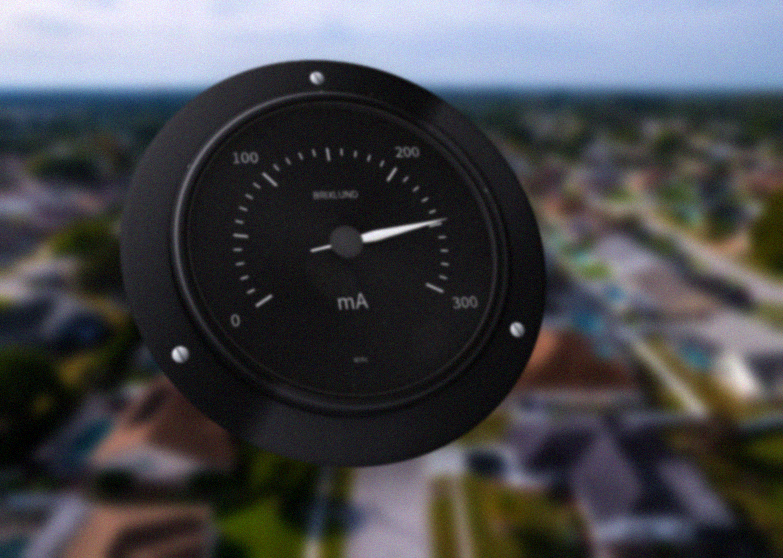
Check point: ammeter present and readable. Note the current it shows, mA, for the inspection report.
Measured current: 250 mA
